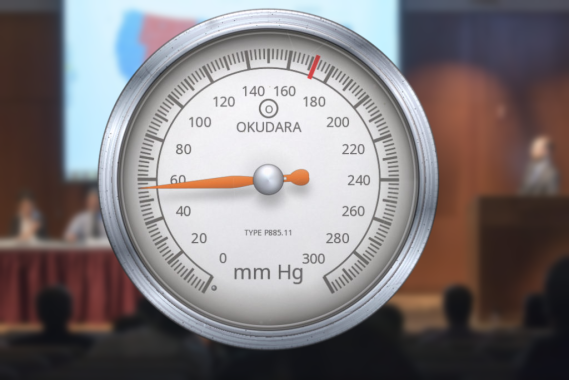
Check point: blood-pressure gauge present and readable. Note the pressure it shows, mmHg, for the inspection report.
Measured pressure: 56 mmHg
